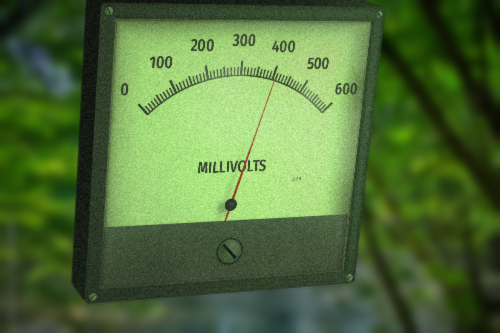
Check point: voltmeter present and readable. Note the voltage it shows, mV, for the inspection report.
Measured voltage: 400 mV
